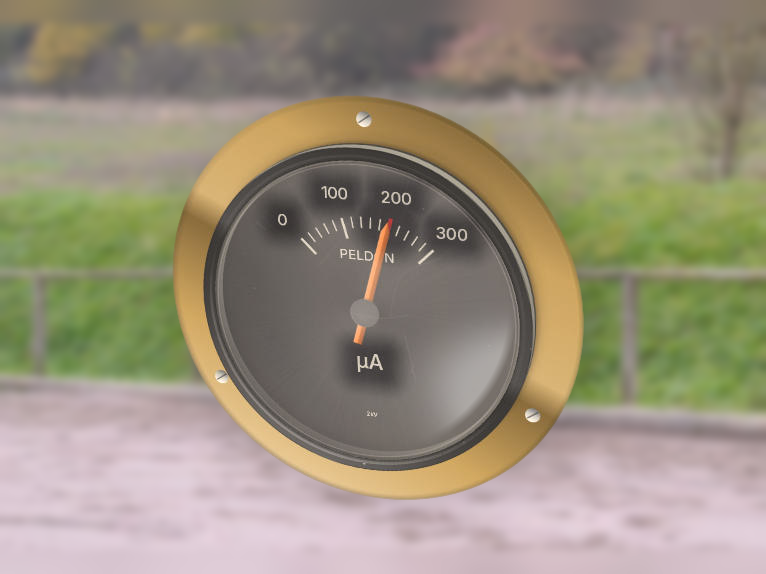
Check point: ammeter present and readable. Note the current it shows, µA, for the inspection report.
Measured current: 200 µA
